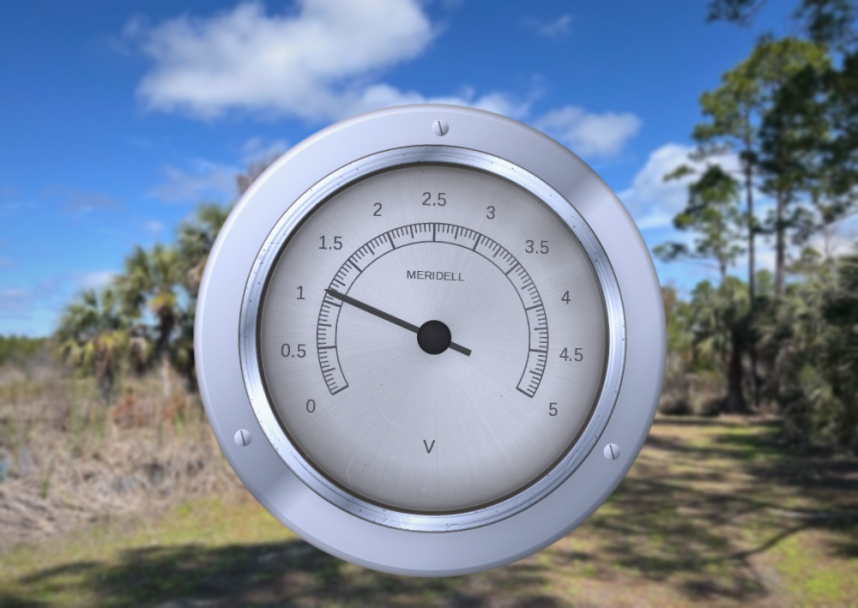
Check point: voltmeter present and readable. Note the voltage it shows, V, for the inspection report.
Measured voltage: 1.1 V
